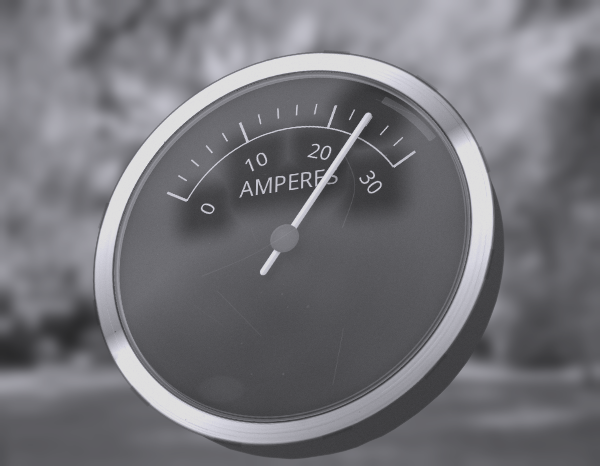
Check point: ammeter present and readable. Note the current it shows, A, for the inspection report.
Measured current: 24 A
